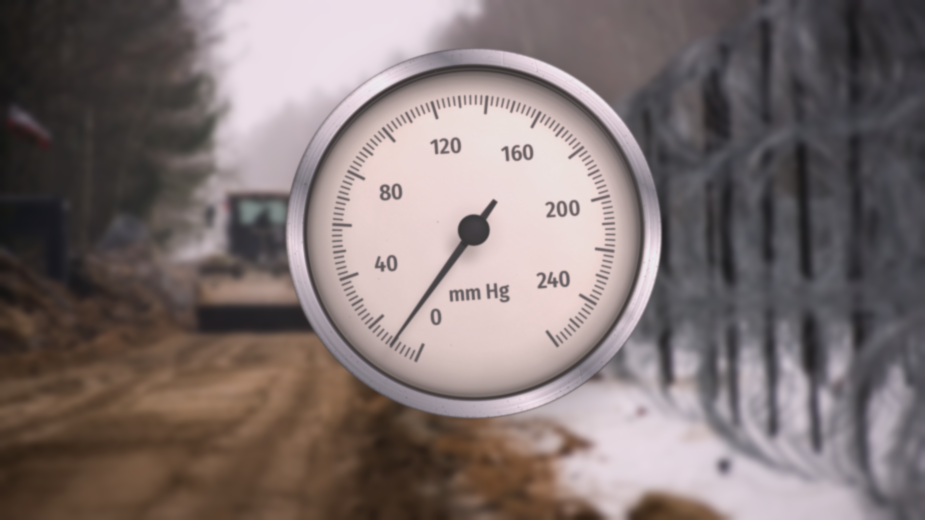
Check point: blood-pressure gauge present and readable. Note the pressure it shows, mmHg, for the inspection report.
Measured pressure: 10 mmHg
